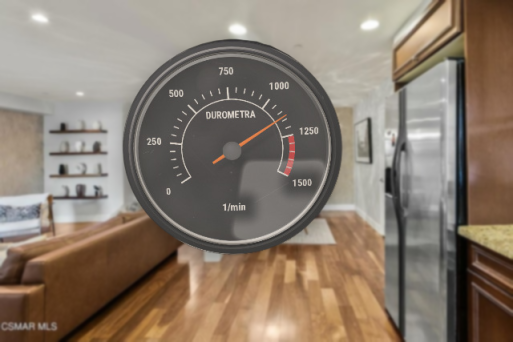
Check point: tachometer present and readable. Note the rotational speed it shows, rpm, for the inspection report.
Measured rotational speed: 1125 rpm
